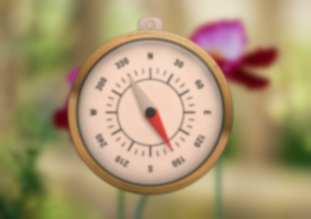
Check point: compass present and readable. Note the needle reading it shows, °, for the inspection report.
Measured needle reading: 150 °
